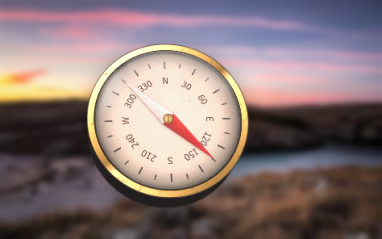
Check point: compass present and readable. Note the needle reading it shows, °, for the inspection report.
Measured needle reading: 135 °
